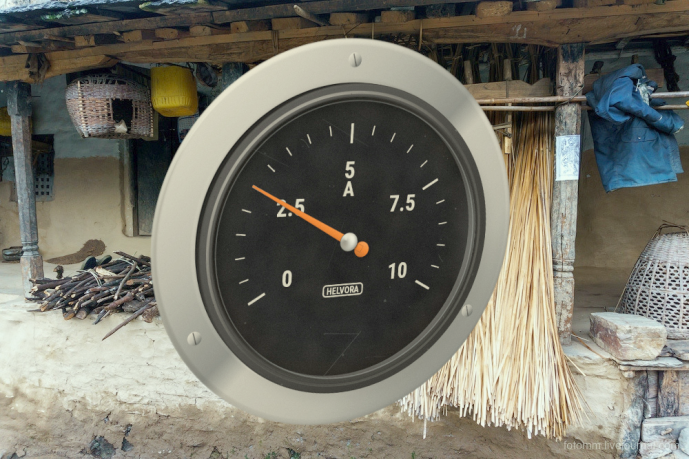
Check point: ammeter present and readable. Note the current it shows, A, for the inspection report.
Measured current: 2.5 A
